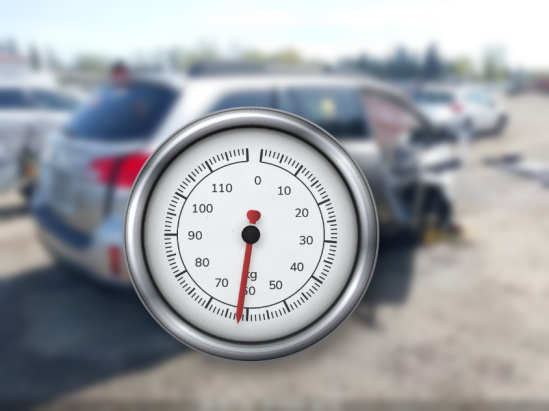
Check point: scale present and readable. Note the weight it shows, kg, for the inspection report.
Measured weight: 62 kg
